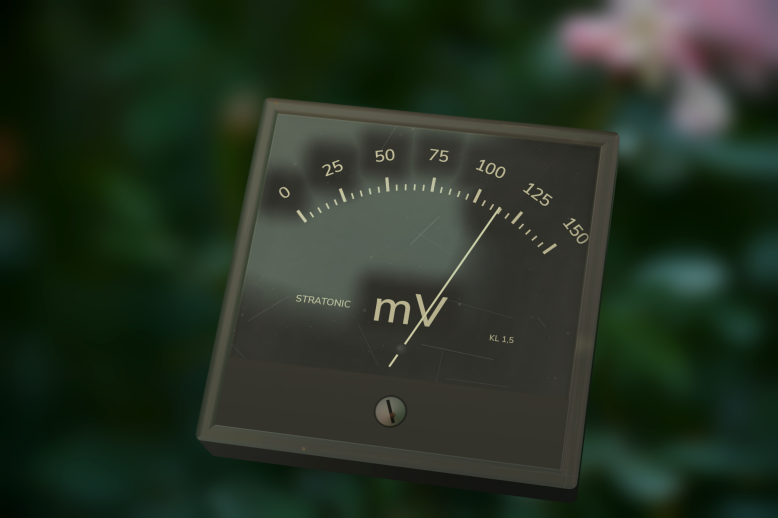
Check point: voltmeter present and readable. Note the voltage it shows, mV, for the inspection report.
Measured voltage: 115 mV
